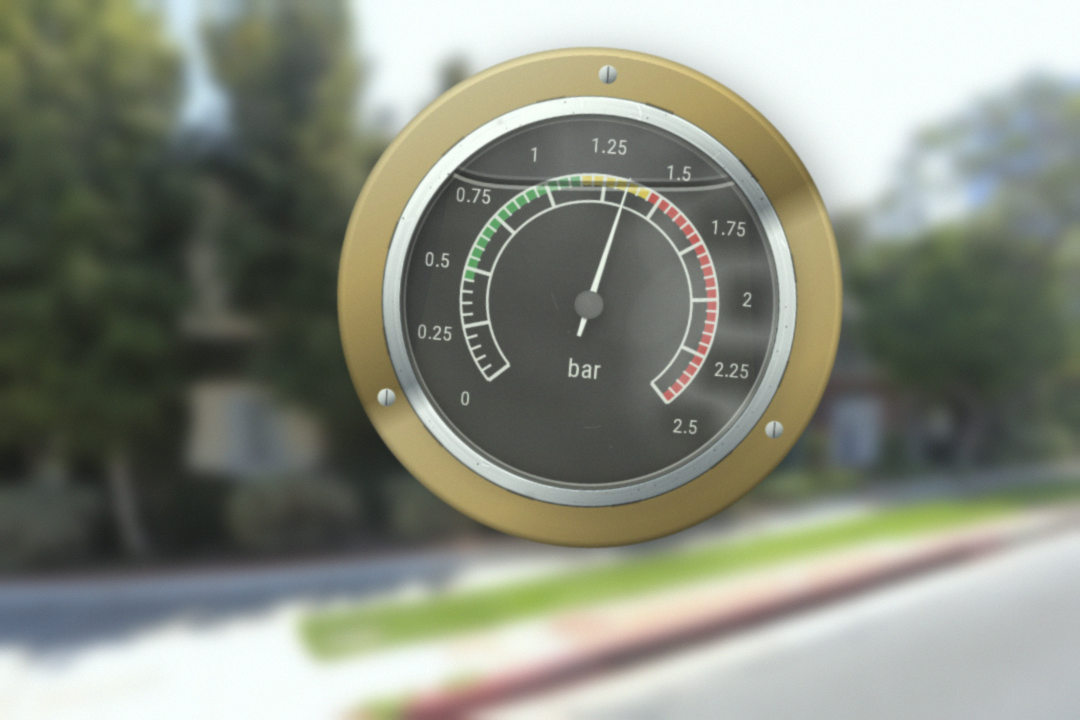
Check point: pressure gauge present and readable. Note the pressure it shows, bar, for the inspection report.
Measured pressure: 1.35 bar
